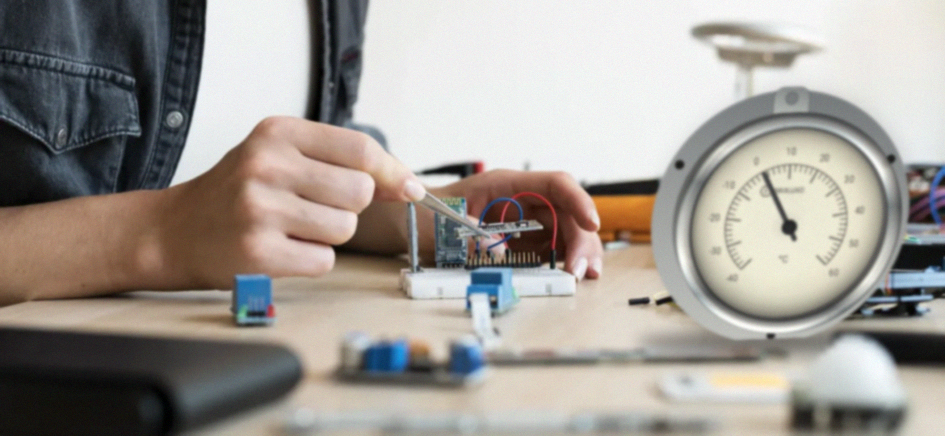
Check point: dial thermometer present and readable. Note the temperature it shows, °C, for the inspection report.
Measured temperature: 0 °C
